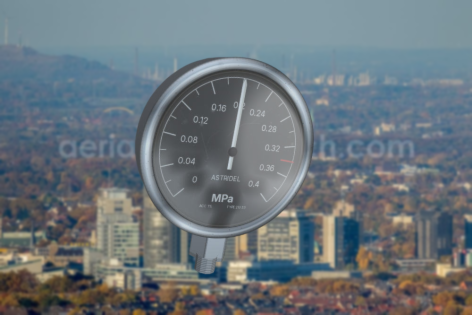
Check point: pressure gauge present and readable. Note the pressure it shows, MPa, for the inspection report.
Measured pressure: 0.2 MPa
